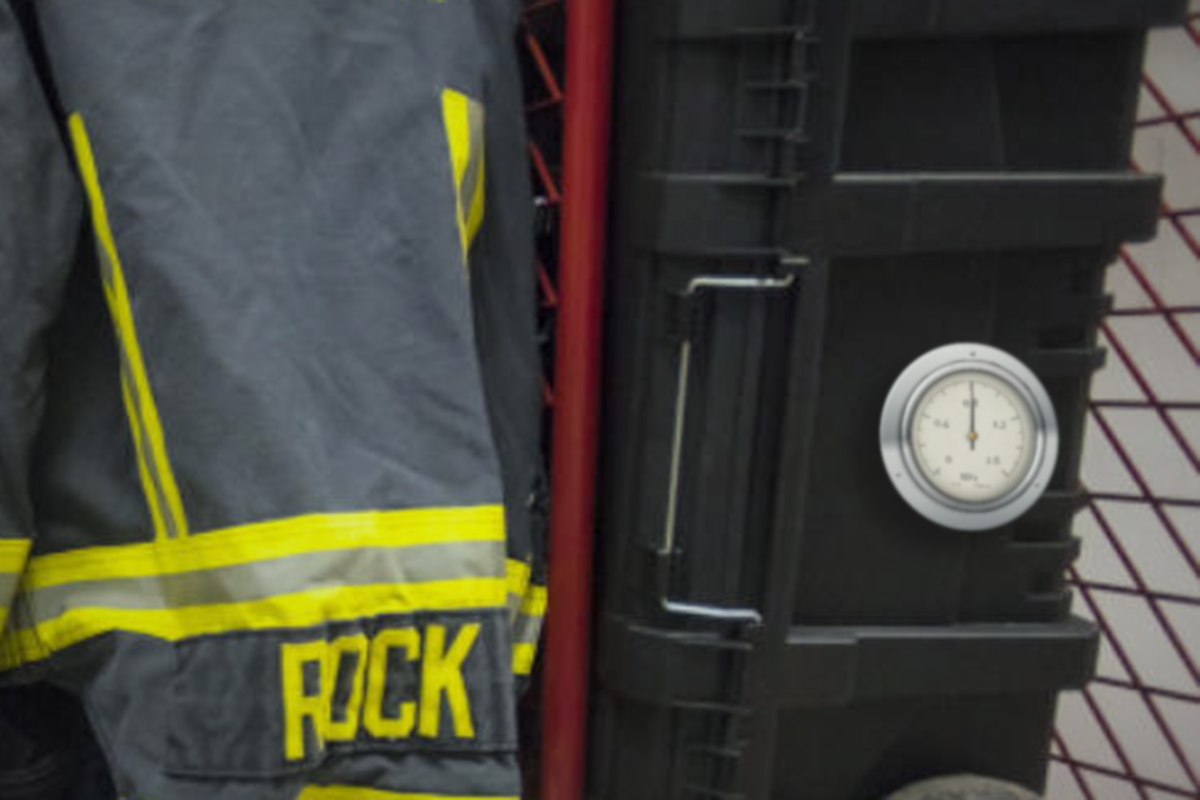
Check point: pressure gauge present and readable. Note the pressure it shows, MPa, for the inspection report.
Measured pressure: 0.8 MPa
